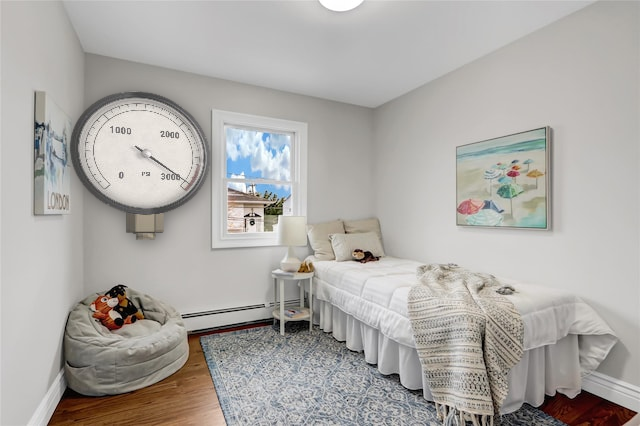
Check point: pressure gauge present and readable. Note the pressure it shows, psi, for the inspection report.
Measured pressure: 2900 psi
